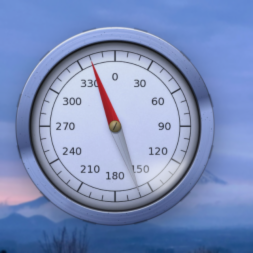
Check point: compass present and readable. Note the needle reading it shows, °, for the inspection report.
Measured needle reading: 340 °
